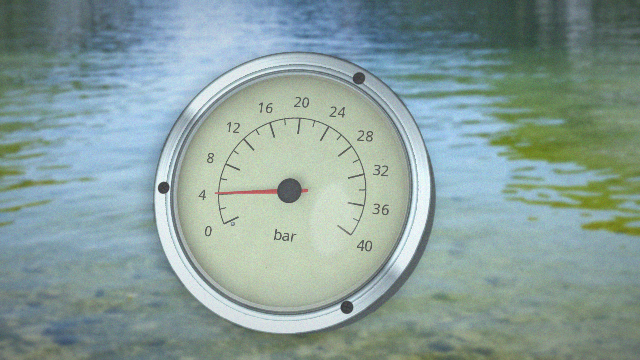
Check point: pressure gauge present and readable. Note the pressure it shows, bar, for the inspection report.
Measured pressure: 4 bar
